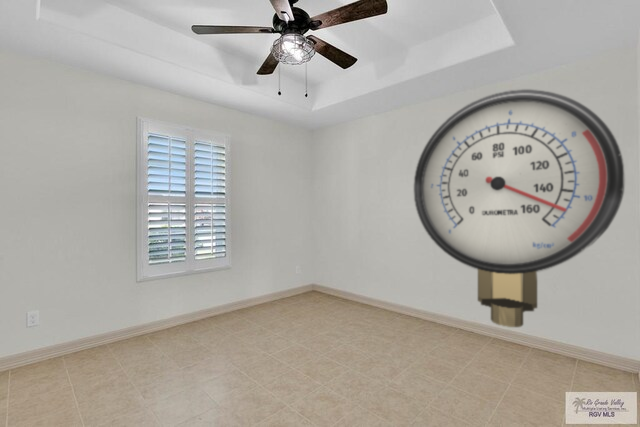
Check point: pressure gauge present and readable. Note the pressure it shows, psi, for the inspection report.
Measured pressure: 150 psi
